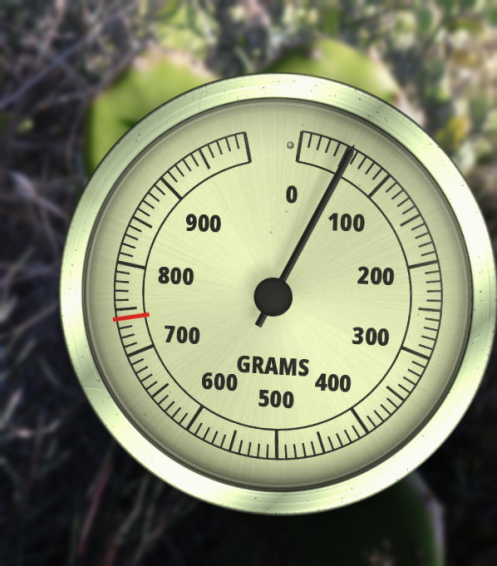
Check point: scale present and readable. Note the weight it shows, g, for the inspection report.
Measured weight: 55 g
